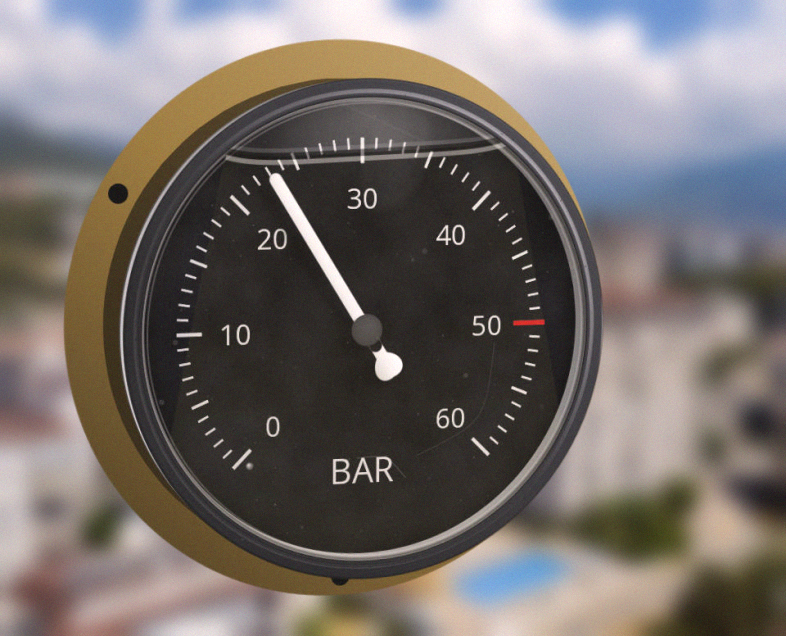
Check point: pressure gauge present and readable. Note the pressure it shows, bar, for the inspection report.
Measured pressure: 23 bar
